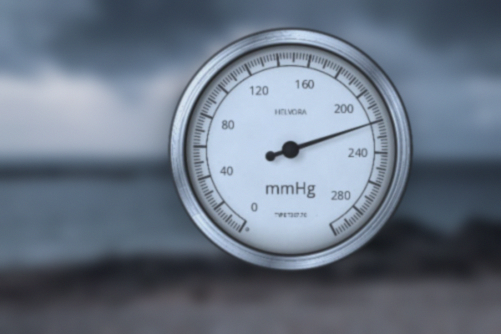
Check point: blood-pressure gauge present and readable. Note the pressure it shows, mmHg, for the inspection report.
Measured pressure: 220 mmHg
